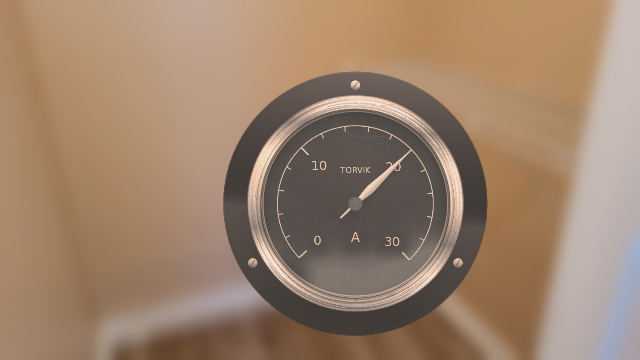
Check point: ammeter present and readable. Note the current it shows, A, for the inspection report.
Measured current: 20 A
